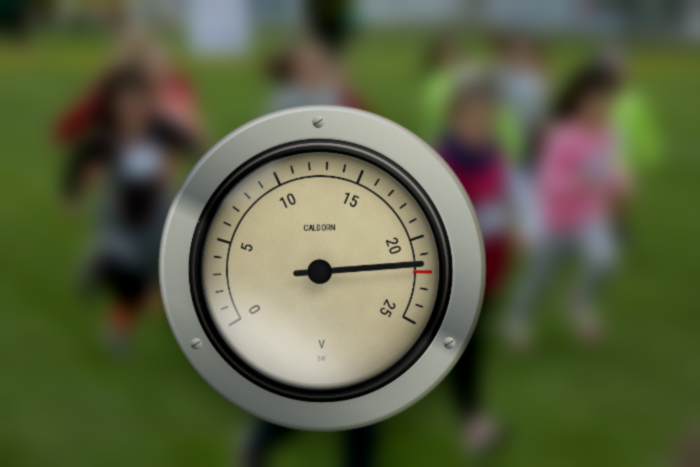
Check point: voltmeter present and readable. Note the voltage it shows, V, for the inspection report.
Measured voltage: 21.5 V
